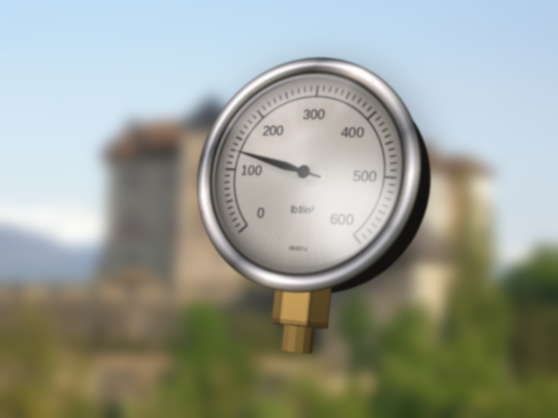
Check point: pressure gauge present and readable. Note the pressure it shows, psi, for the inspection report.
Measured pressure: 130 psi
